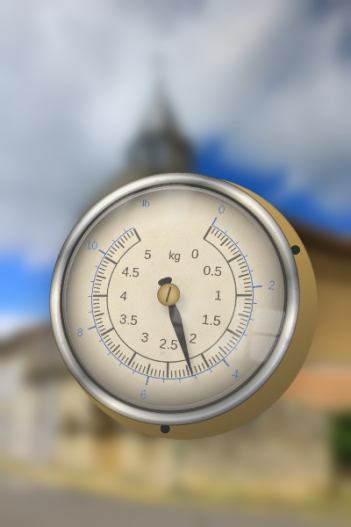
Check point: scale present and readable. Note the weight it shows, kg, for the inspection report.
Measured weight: 2.2 kg
